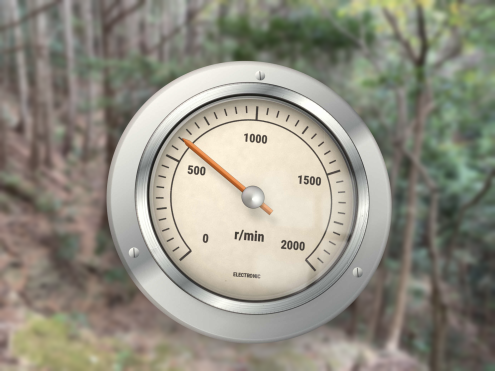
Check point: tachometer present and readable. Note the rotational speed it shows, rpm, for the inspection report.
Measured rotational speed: 600 rpm
